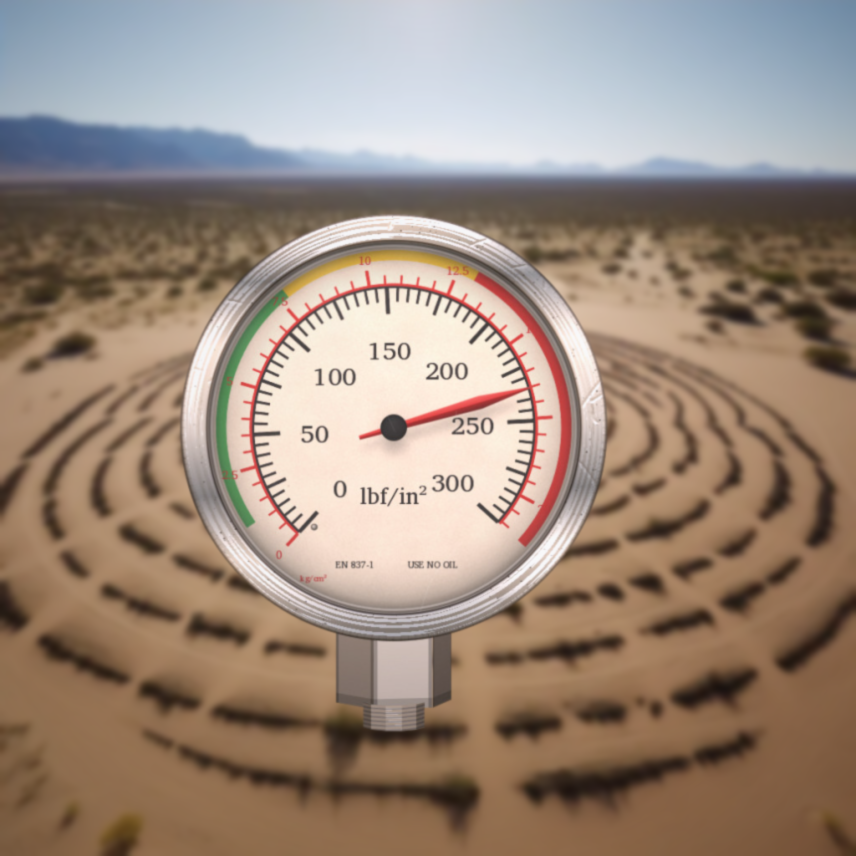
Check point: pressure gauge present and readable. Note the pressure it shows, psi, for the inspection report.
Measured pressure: 235 psi
